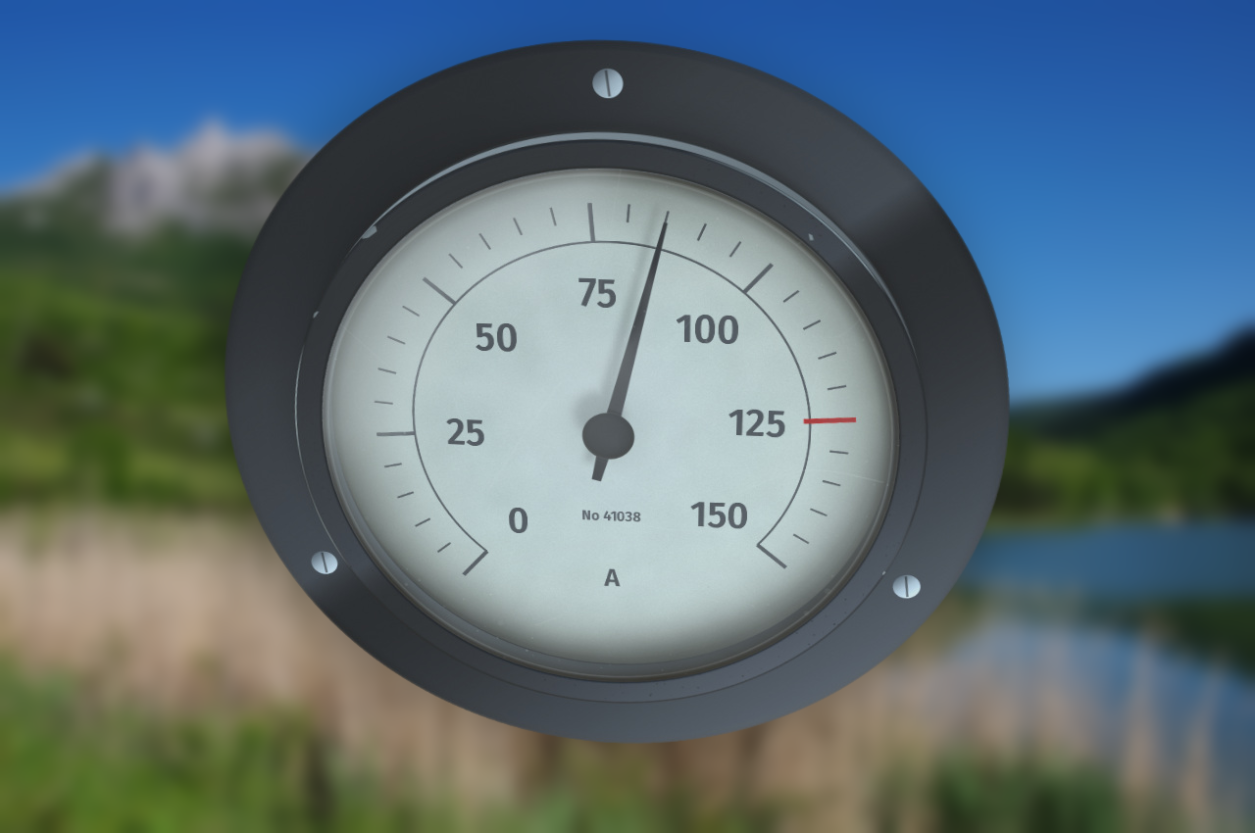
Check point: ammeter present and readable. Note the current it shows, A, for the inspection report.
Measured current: 85 A
